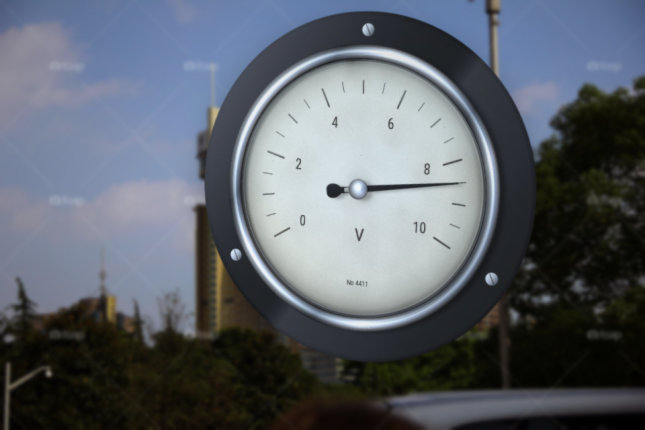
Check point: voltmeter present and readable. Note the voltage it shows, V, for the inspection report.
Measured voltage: 8.5 V
